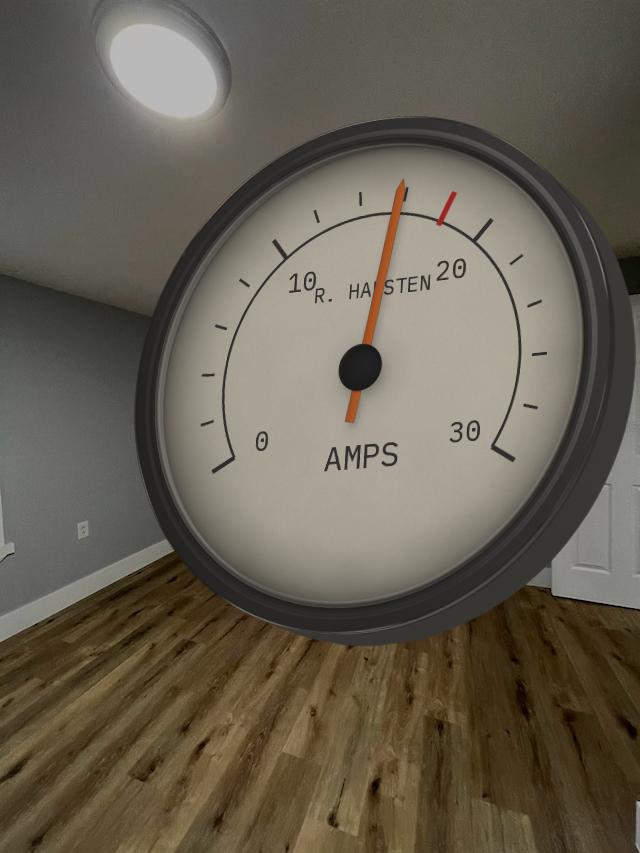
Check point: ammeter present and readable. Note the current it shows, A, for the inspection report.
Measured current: 16 A
